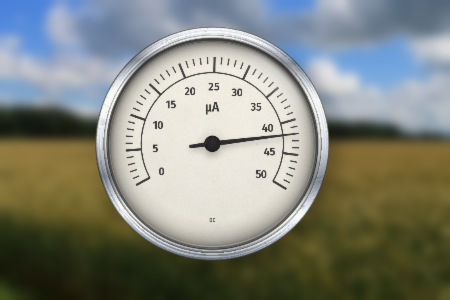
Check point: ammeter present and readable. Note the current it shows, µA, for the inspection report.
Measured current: 42 µA
